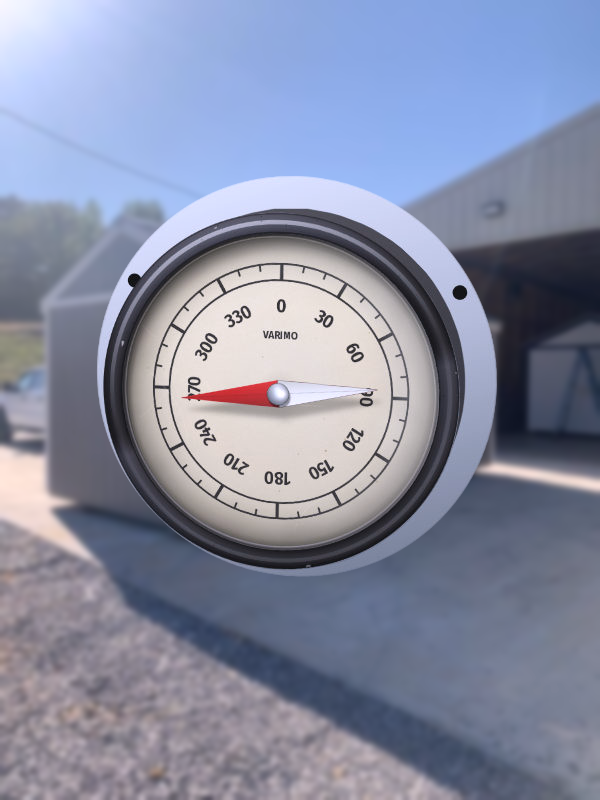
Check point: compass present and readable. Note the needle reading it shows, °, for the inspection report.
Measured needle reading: 265 °
